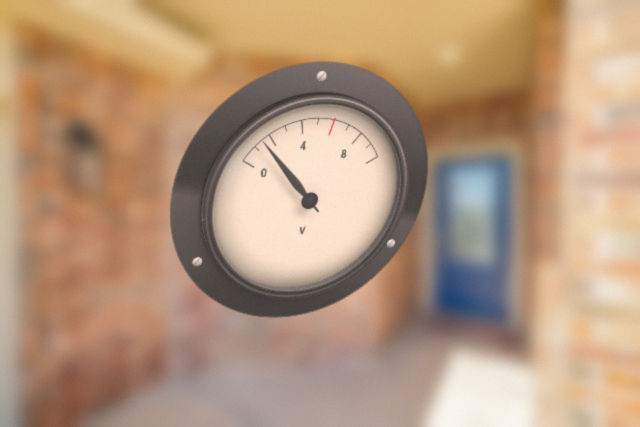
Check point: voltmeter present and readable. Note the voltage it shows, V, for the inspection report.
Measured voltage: 1.5 V
